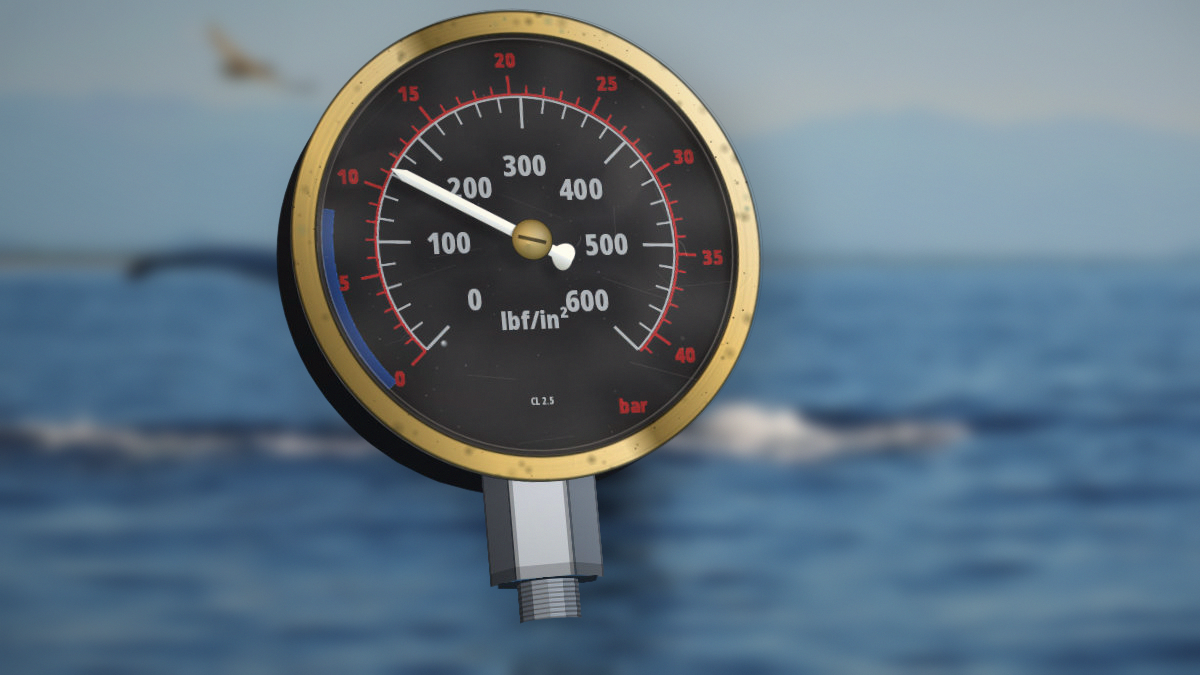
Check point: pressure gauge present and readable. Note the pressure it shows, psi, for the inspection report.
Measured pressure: 160 psi
